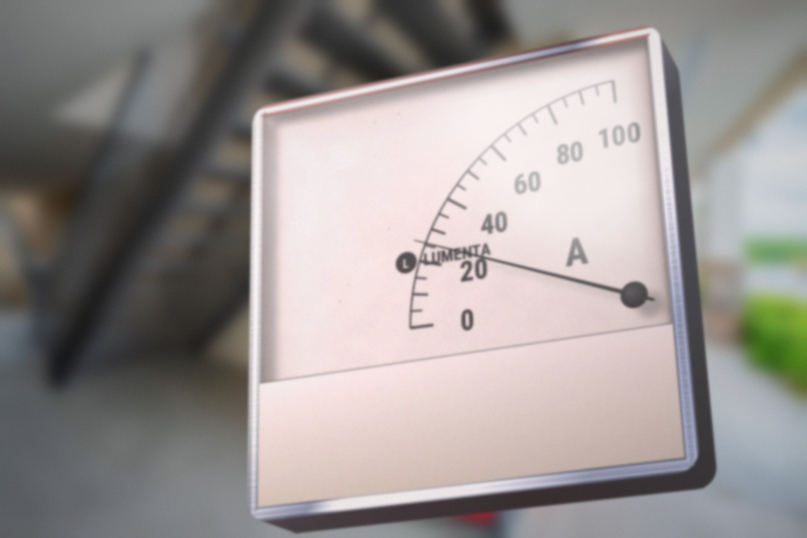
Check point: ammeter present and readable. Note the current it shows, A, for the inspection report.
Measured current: 25 A
